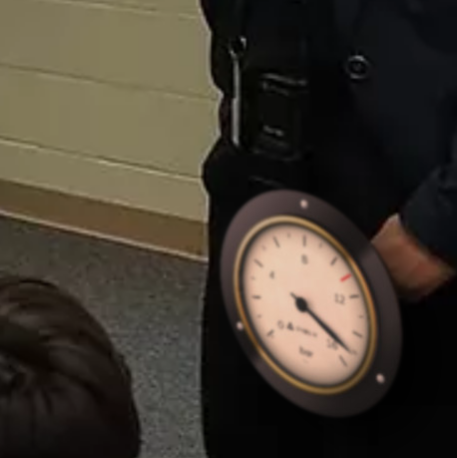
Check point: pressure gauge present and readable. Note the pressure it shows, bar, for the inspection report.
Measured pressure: 15 bar
